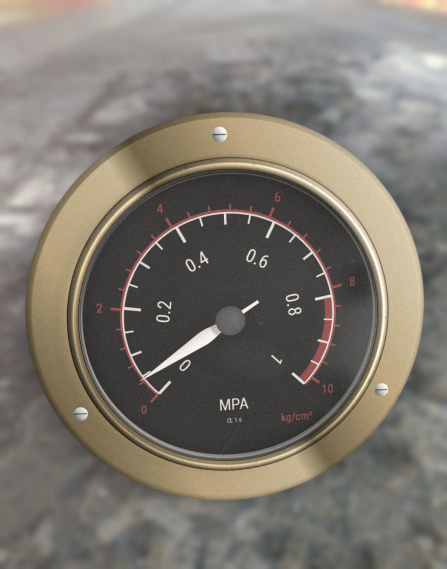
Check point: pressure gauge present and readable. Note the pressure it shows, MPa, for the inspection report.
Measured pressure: 0.05 MPa
